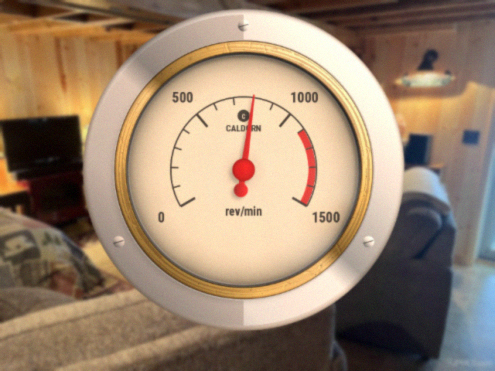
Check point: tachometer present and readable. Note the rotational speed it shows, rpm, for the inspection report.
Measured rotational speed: 800 rpm
